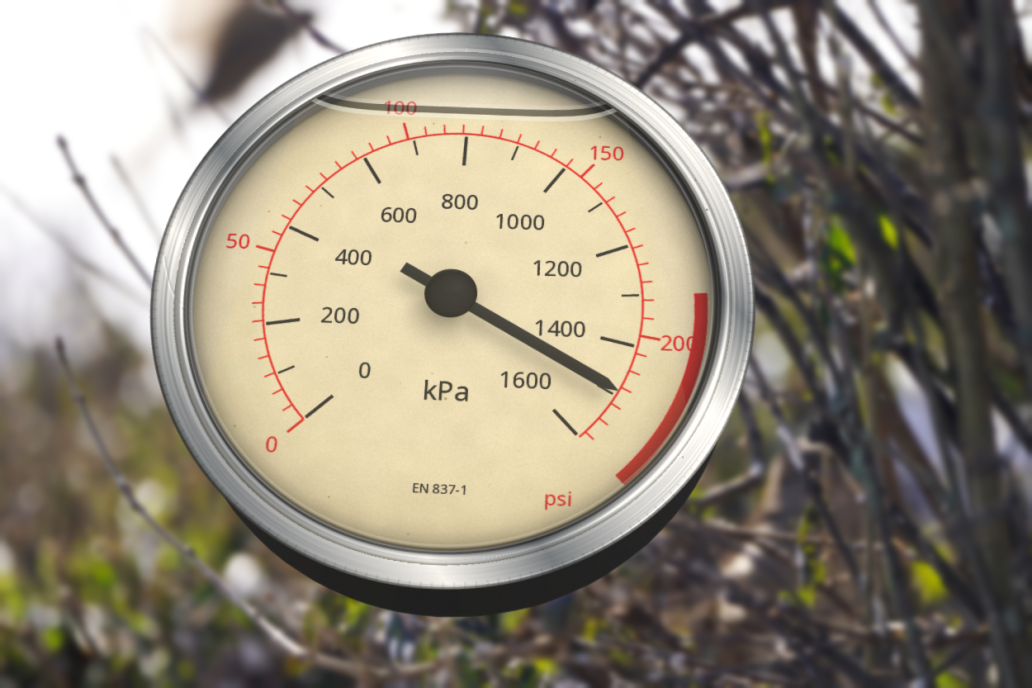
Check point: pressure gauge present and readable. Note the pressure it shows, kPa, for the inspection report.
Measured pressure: 1500 kPa
